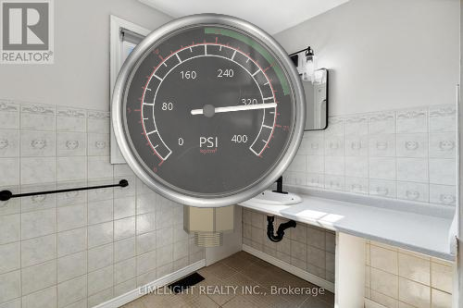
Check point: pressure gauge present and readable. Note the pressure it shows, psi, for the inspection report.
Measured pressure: 330 psi
